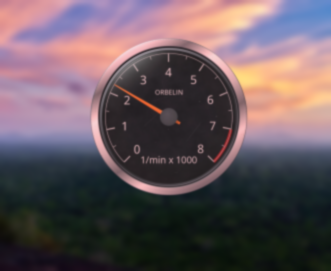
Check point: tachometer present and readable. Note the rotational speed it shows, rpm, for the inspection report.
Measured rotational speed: 2250 rpm
